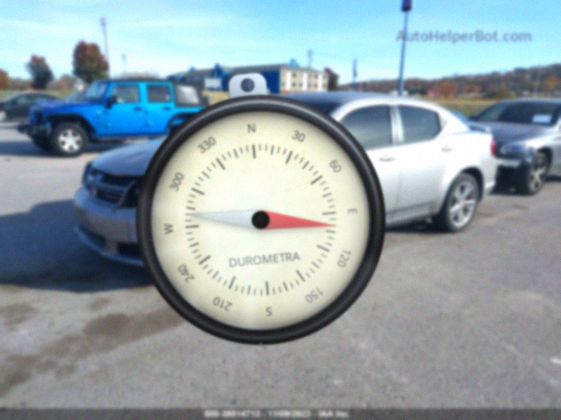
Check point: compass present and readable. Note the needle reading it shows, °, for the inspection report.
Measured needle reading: 100 °
